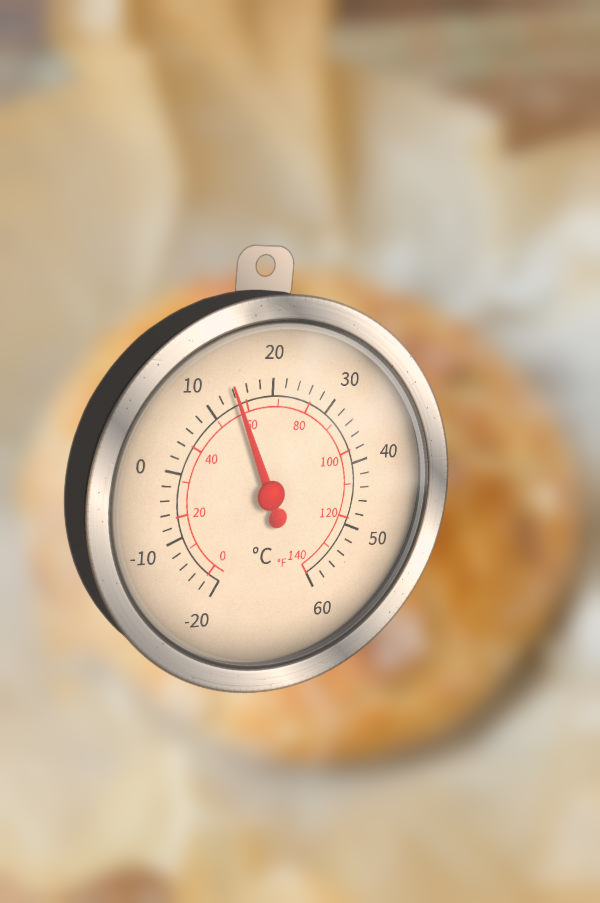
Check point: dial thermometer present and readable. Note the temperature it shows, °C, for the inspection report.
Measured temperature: 14 °C
